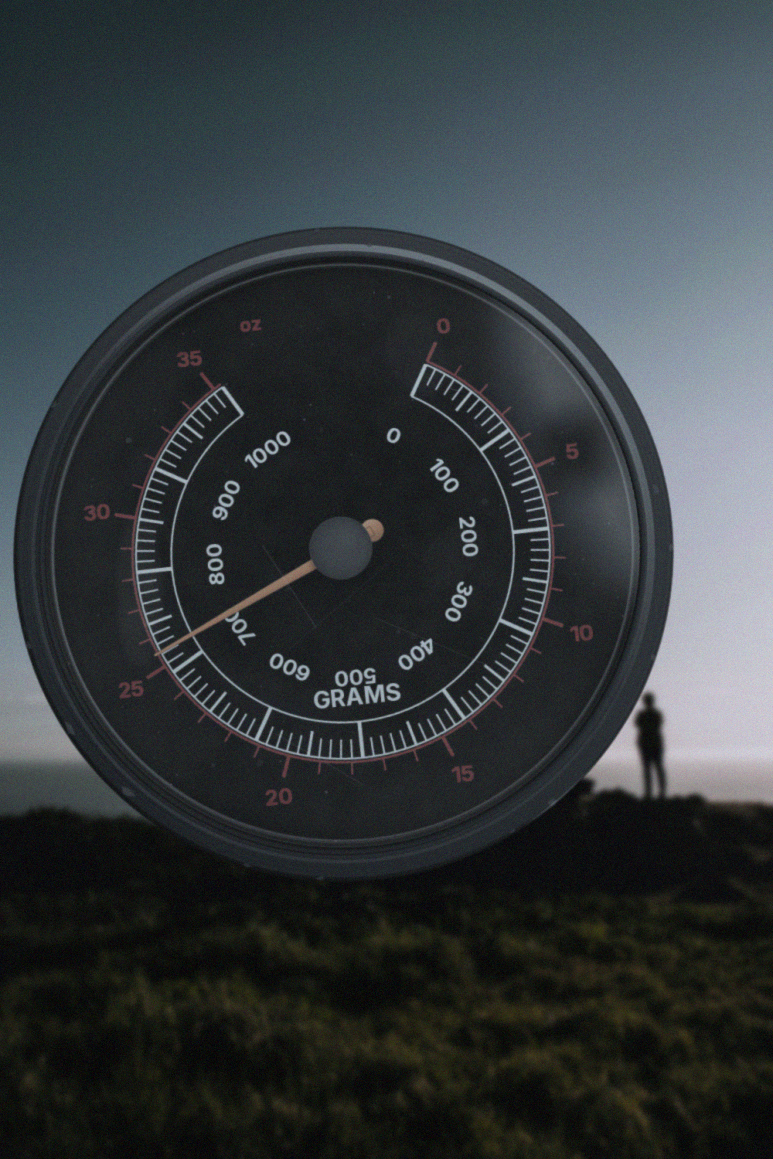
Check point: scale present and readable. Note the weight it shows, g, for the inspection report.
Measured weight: 720 g
